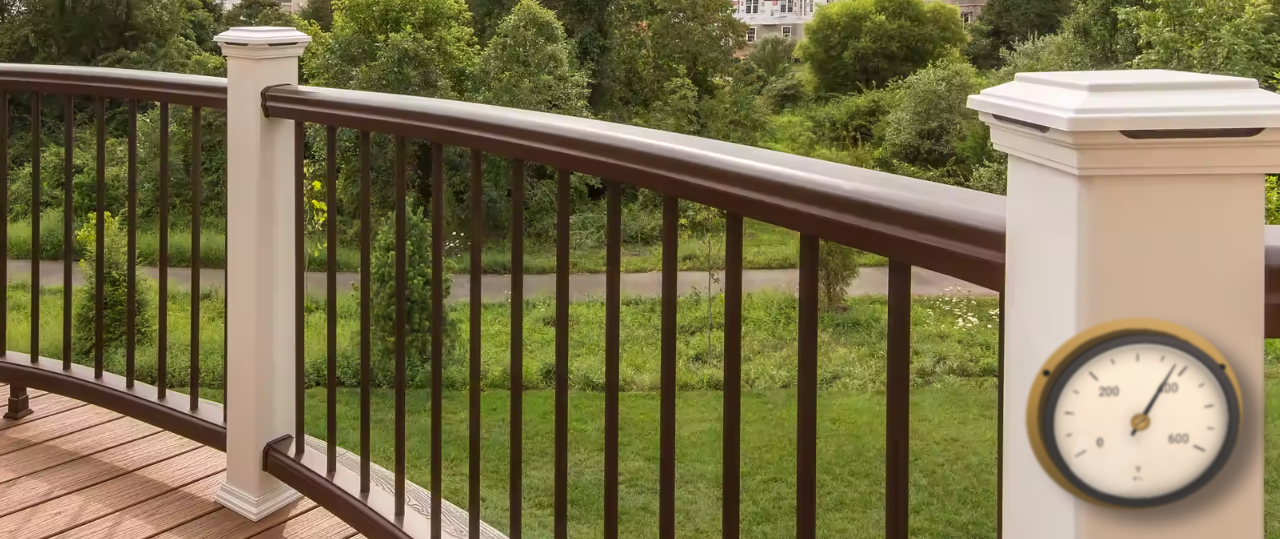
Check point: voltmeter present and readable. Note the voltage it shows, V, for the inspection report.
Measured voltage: 375 V
